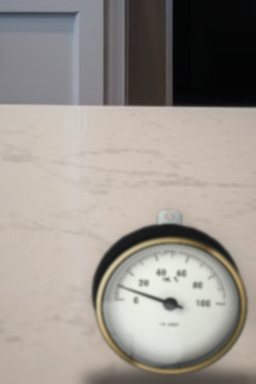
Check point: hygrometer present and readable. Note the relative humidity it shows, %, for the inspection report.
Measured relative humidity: 10 %
